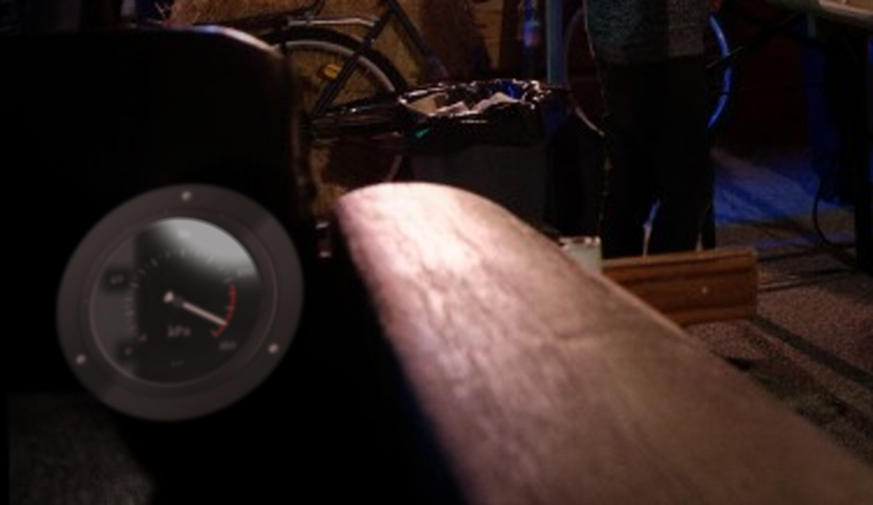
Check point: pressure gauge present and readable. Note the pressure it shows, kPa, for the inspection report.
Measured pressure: 150 kPa
